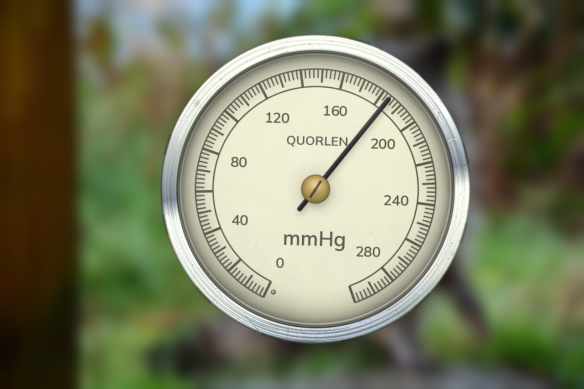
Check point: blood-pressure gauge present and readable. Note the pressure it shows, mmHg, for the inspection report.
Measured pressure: 184 mmHg
